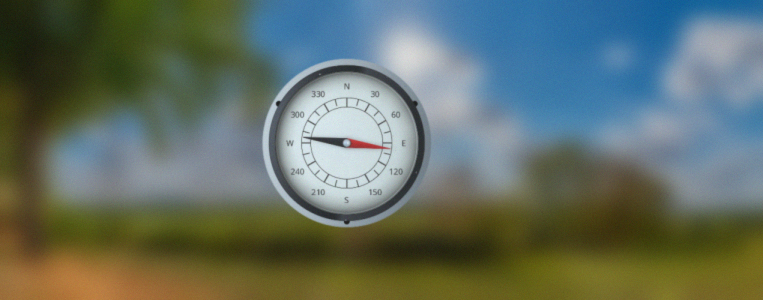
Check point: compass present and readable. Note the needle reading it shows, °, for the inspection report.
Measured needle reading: 97.5 °
